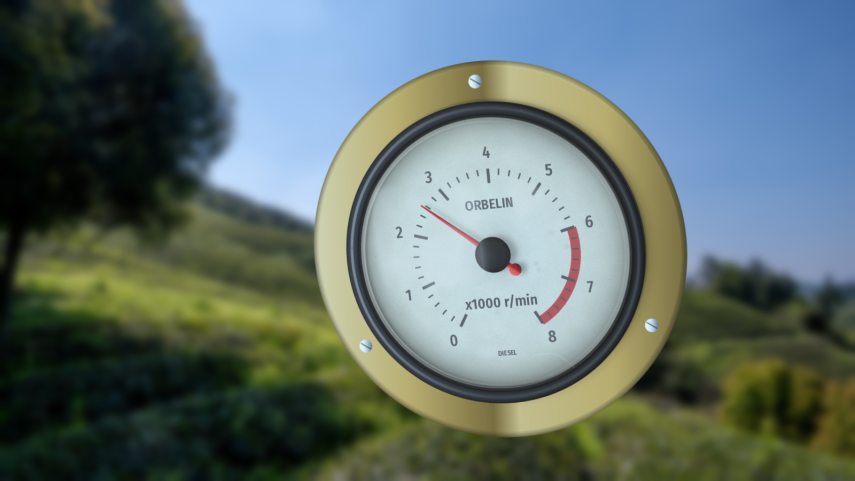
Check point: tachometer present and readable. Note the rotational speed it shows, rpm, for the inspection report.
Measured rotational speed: 2600 rpm
